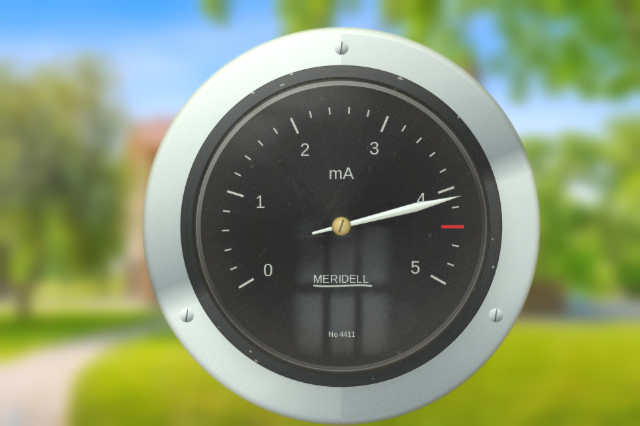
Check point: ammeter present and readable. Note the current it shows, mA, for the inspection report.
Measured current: 4.1 mA
